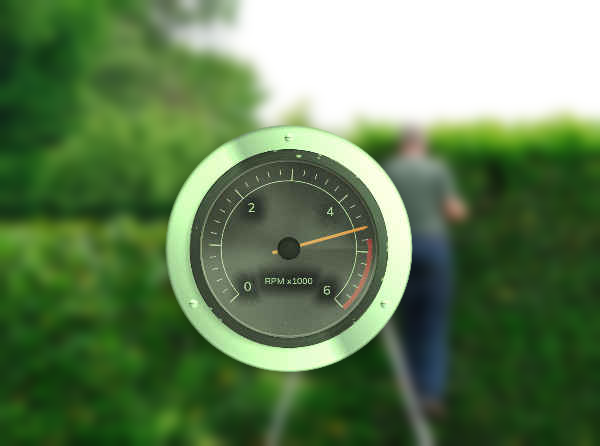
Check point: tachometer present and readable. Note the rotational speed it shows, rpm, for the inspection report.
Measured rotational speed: 4600 rpm
